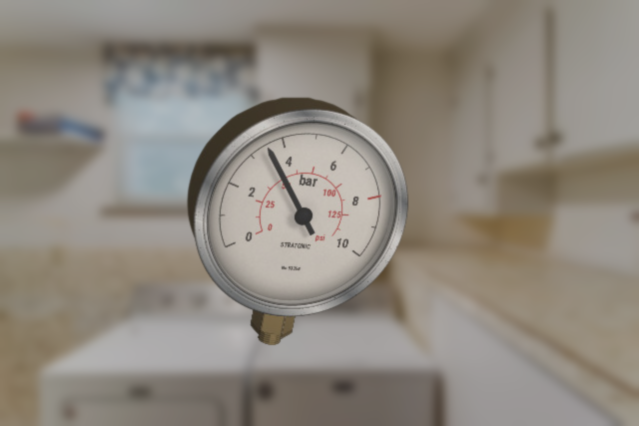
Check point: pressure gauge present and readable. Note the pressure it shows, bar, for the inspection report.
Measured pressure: 3.5 bar
